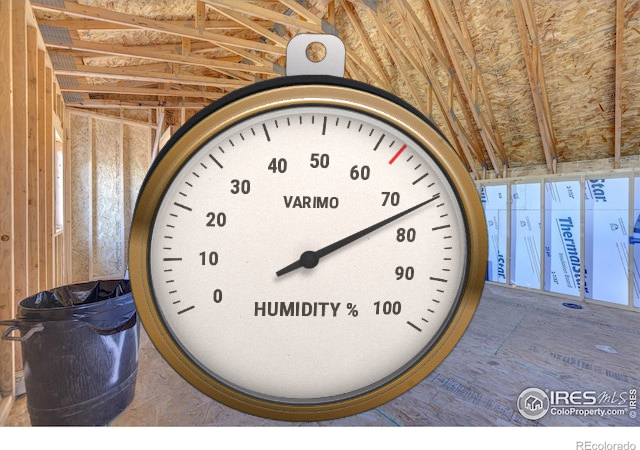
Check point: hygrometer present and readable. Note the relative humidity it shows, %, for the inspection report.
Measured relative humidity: 74 %
